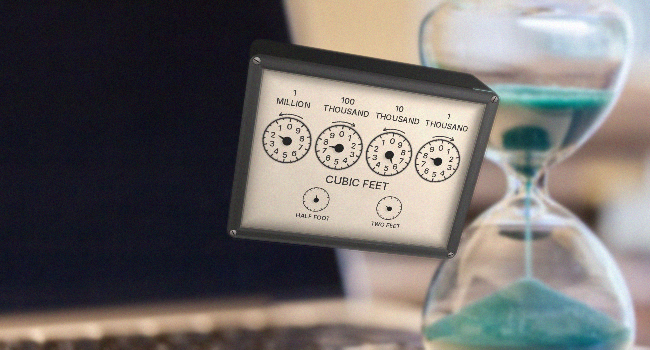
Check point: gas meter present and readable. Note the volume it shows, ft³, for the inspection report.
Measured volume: 175800 ft³
